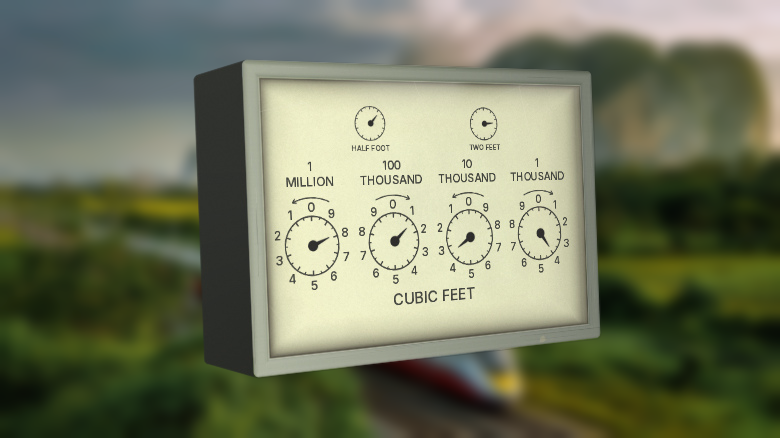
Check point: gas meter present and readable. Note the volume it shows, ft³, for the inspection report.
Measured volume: 813400 ft³
